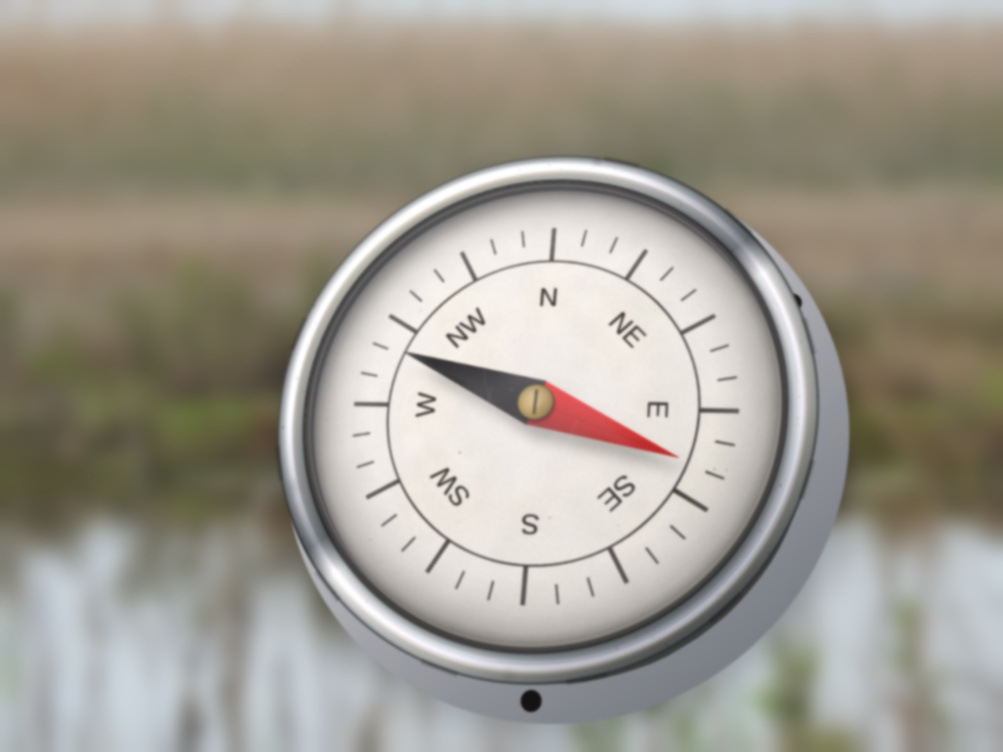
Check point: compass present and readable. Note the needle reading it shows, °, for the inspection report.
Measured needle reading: 110 °
